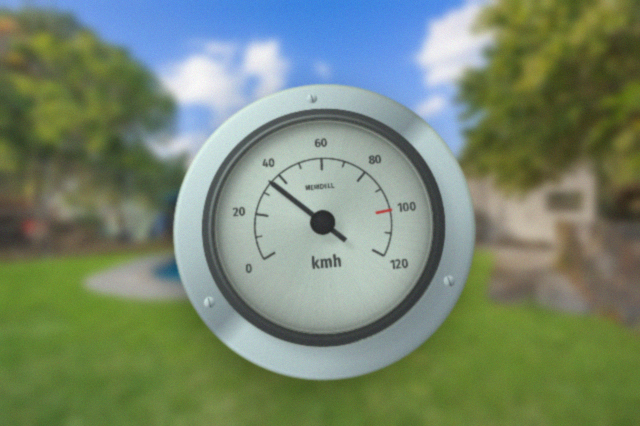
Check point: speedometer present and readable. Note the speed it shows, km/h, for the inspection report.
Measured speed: 35 km/h
